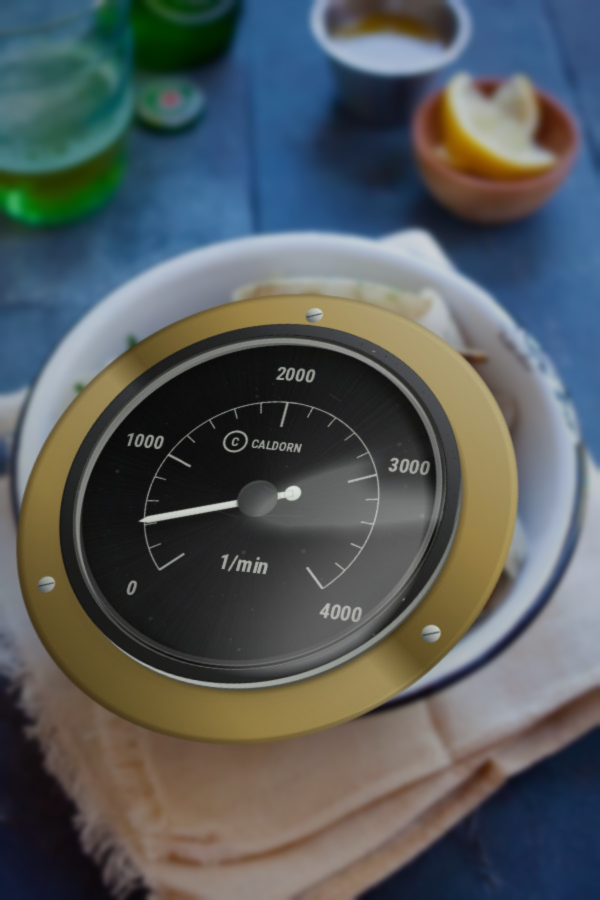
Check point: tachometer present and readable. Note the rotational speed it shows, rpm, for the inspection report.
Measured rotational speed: 400 rpm
